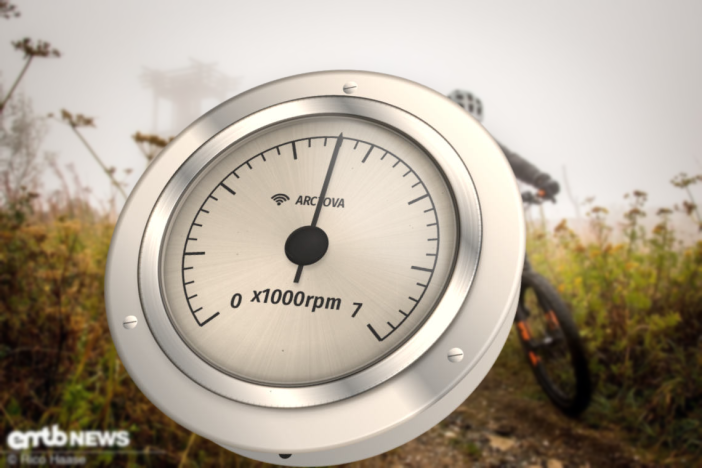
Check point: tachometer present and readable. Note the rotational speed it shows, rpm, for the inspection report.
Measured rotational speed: 3600 rpm
